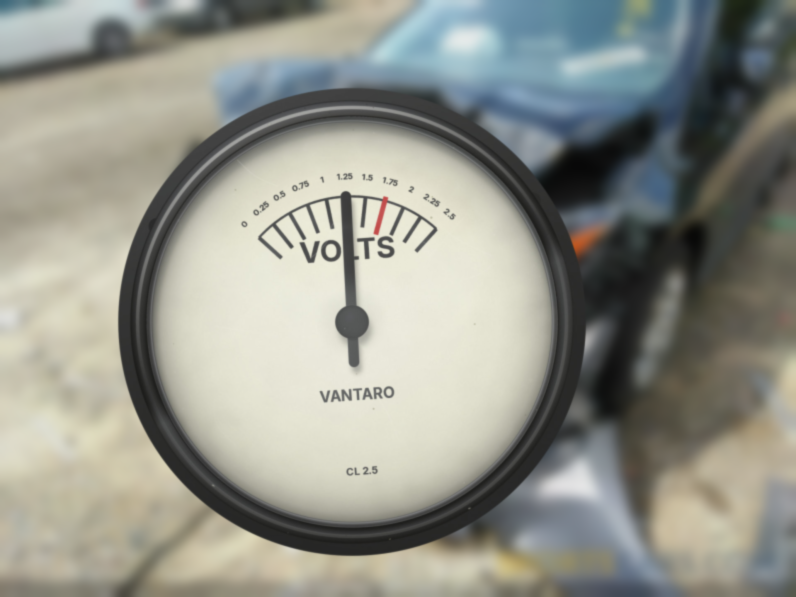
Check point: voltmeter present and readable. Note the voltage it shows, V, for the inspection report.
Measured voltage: 1.25 V
